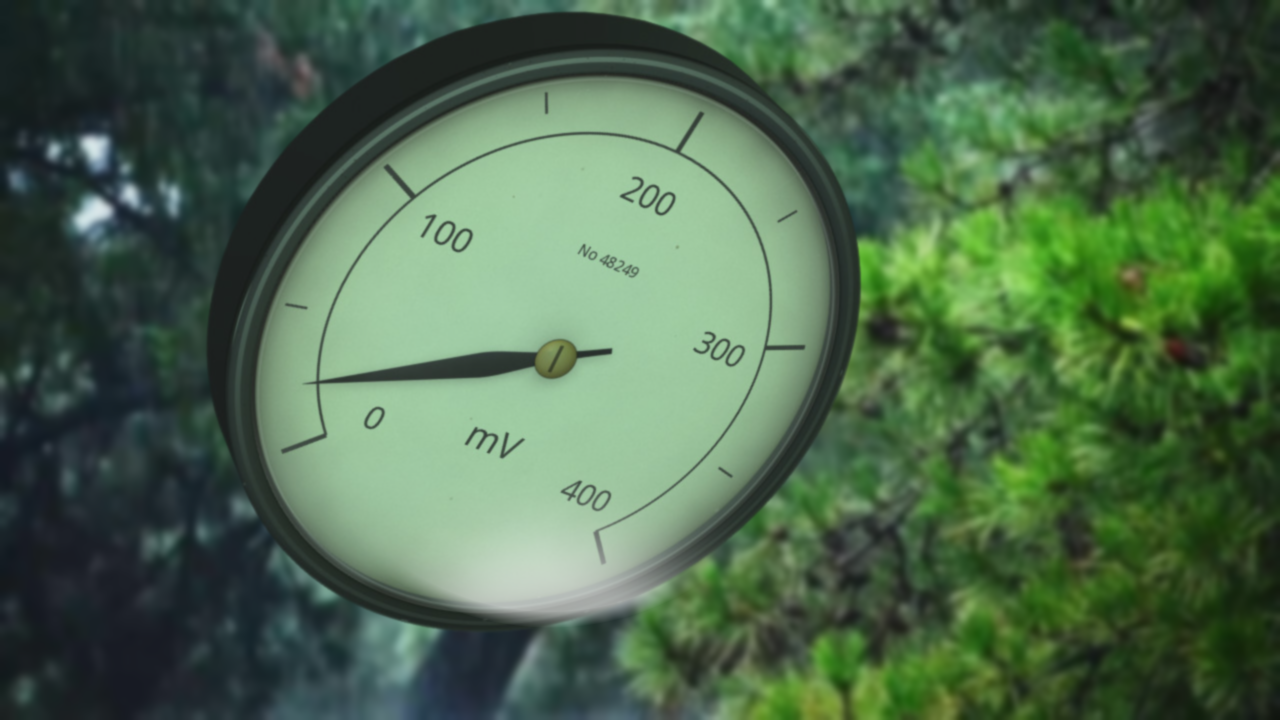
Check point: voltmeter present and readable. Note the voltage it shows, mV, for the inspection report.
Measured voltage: 25 mV
